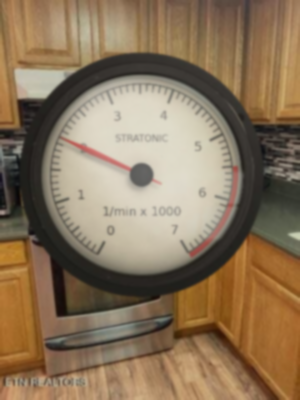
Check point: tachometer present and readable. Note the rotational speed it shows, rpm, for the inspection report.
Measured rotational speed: 2000 rpm
